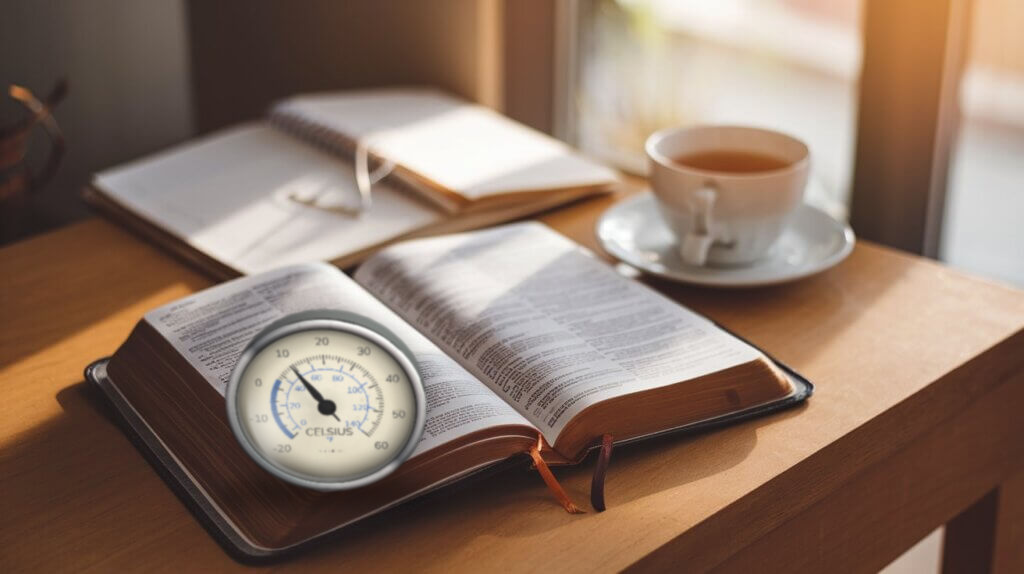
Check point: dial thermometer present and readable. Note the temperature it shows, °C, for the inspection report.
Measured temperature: 10 °C
